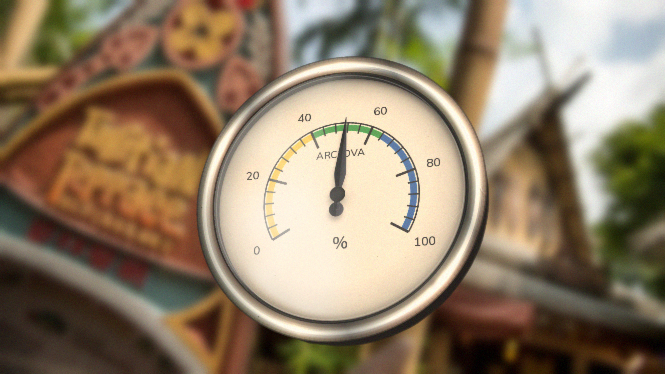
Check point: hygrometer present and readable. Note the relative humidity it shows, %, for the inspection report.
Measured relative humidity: 52 %
